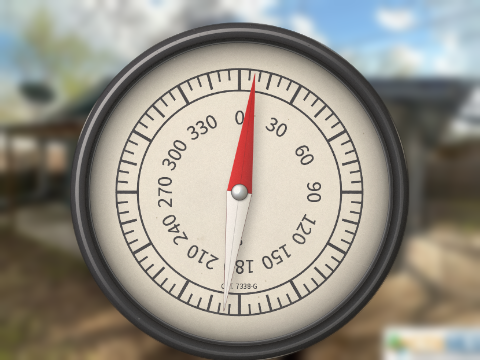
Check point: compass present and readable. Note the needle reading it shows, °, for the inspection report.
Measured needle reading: 7.5 °
